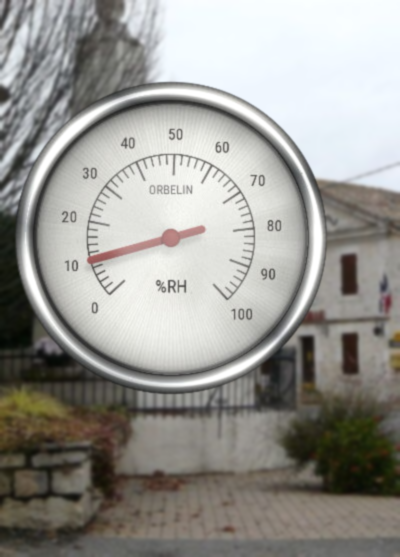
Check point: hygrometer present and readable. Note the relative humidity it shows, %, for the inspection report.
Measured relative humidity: 10 %
